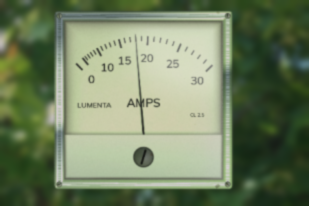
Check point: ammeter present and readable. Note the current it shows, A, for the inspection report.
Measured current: 18 A
